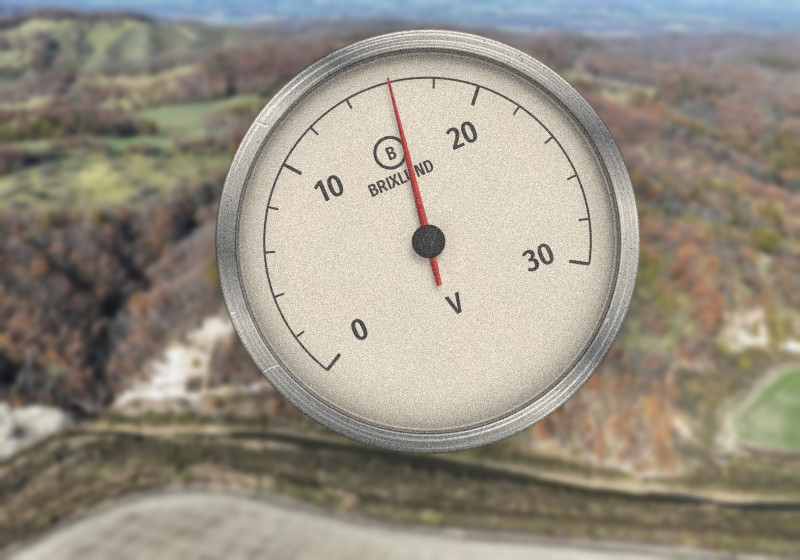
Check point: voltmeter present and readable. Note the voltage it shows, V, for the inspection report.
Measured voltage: 16 V
